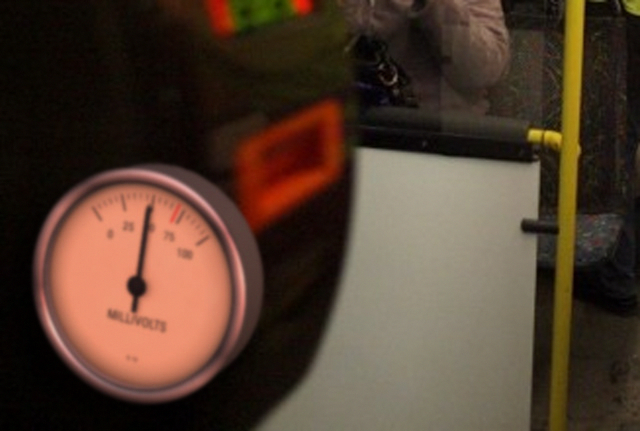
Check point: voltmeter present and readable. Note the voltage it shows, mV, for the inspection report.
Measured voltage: 50 mV
